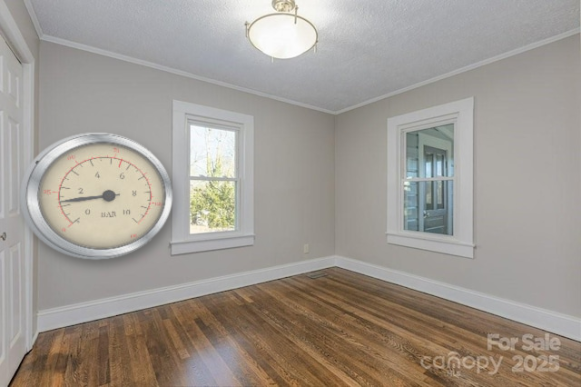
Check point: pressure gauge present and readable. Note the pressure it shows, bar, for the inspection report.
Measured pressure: 1.25 bar
